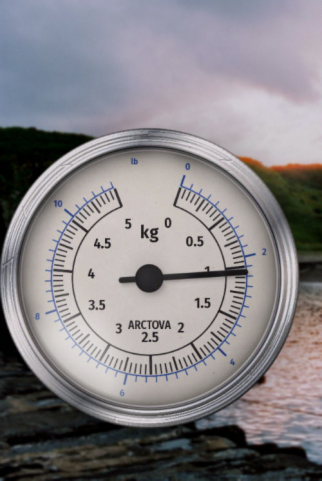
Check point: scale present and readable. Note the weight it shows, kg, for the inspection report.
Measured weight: 1.05 kg
